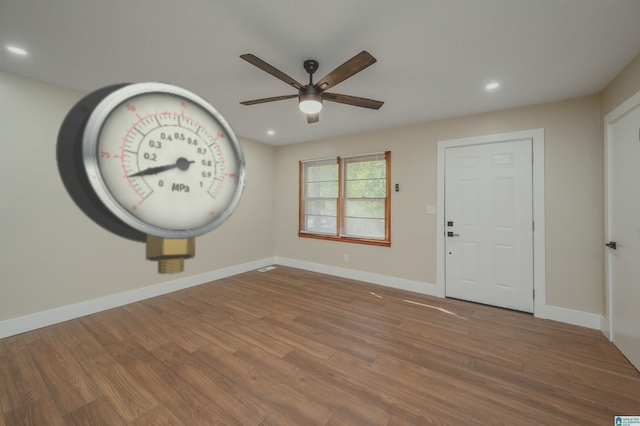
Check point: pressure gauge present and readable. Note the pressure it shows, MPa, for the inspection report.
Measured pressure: 0.1 MPa
